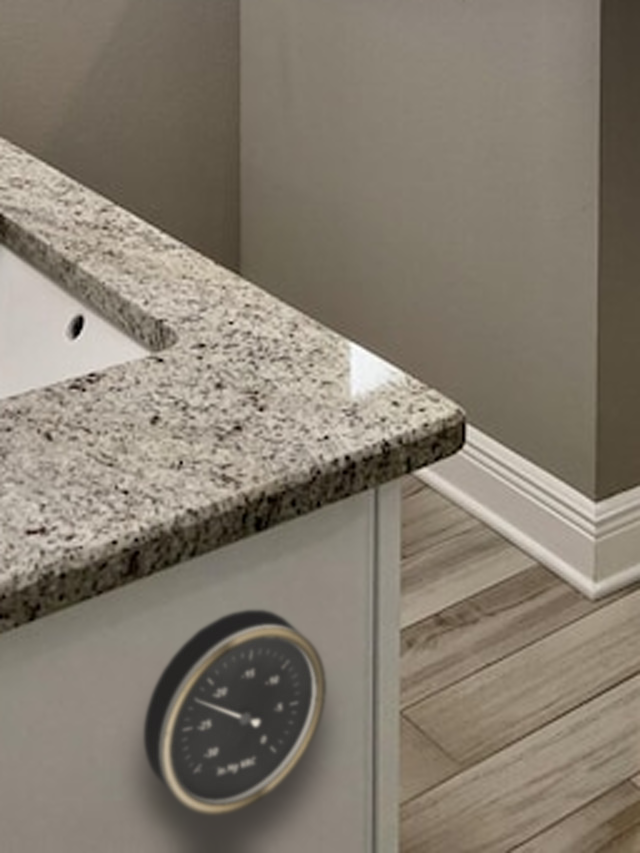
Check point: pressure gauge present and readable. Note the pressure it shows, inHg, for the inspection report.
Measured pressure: -22 inHg
